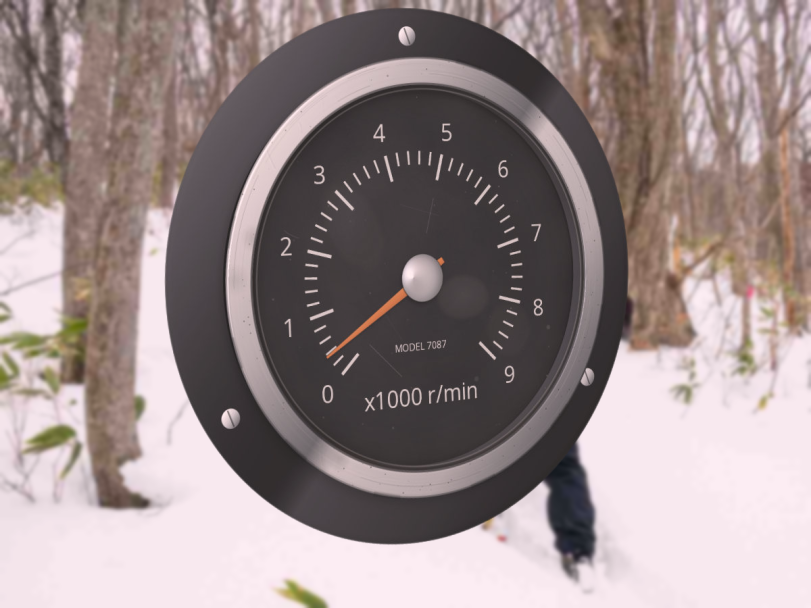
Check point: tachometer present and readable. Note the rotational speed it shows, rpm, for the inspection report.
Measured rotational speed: 400 rpm
